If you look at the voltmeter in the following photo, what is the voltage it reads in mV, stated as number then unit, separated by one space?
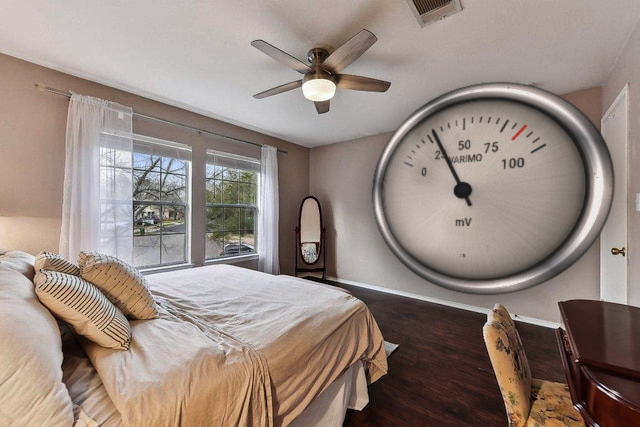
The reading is 30 mV
